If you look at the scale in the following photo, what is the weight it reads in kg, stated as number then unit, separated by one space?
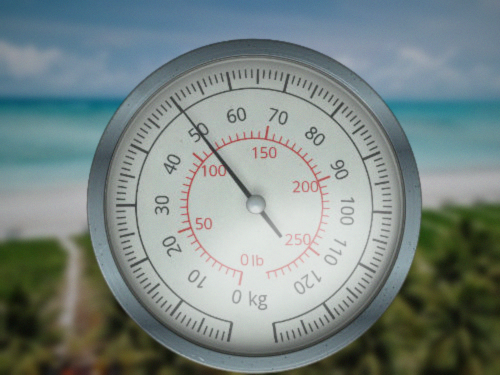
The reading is 50 kg
